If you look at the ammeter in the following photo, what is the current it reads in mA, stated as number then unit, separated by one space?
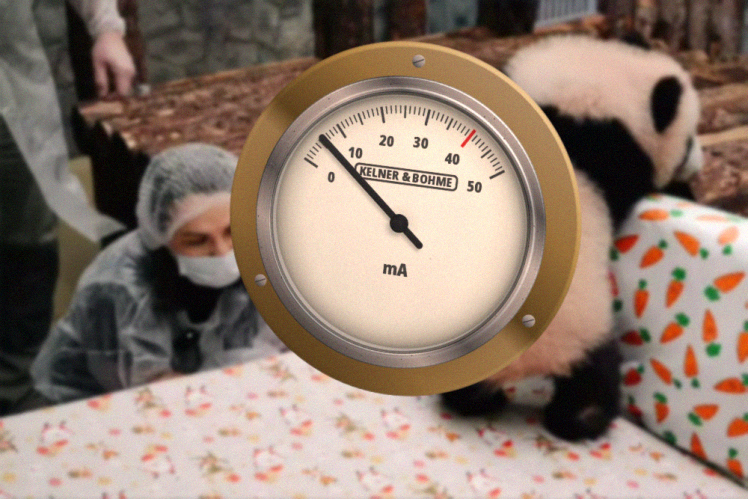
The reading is 6 mA
